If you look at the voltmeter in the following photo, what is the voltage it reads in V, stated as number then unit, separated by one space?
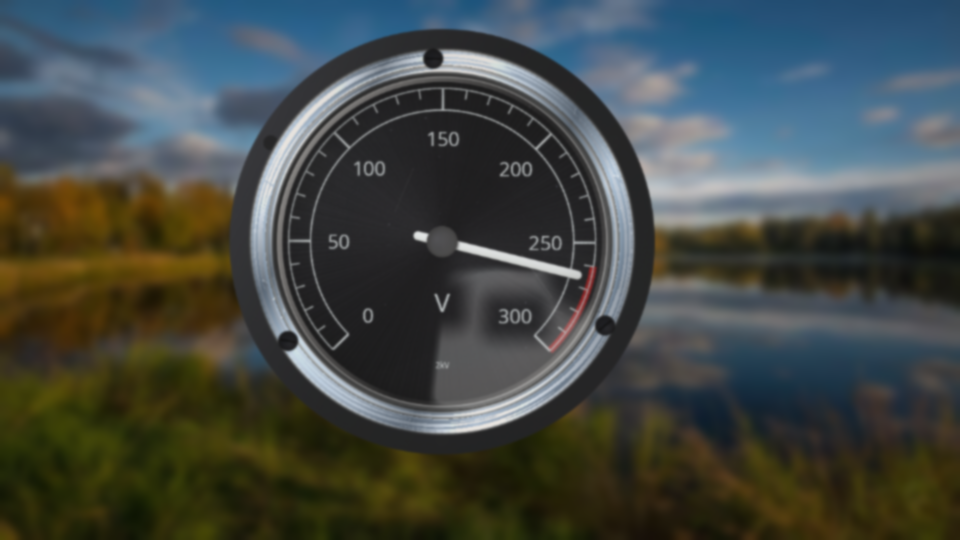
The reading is 265 V
